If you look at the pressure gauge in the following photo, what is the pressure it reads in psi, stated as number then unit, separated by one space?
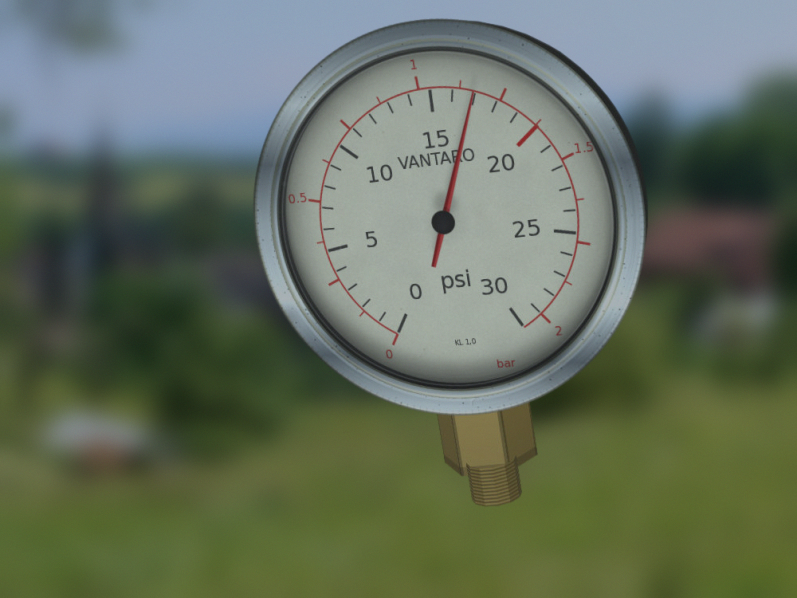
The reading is 17 psi
